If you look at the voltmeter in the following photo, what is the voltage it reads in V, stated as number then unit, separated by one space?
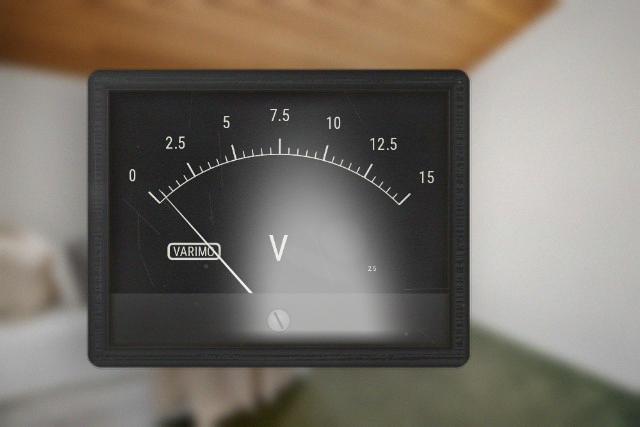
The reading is 0.5 V
